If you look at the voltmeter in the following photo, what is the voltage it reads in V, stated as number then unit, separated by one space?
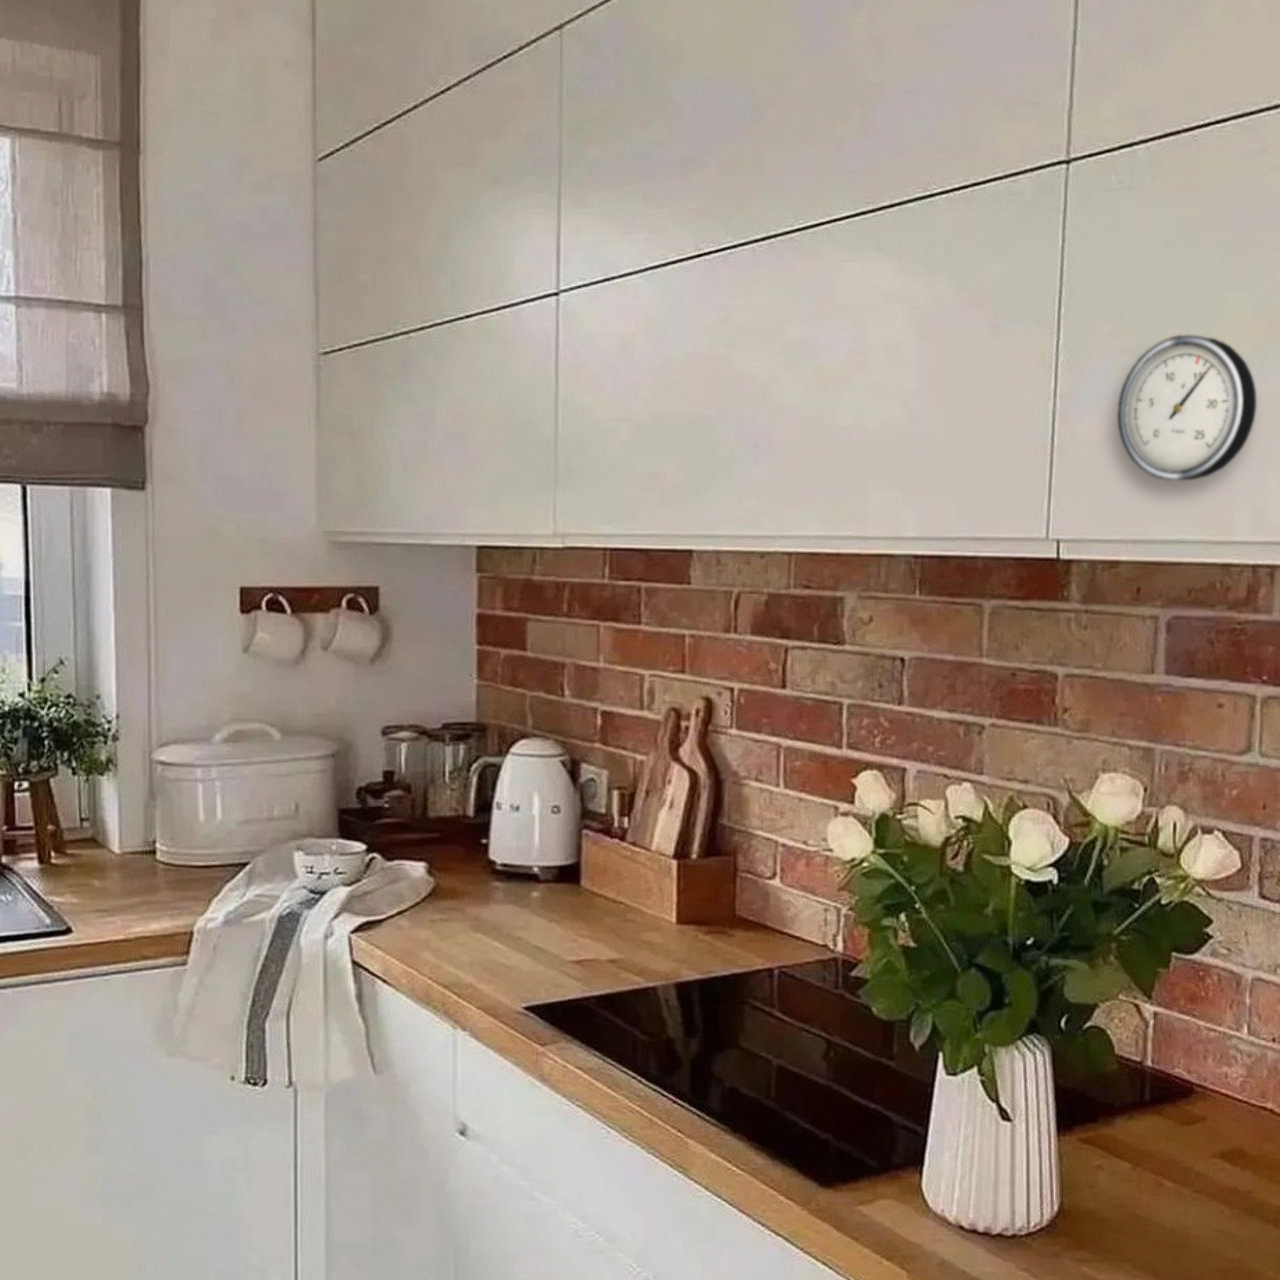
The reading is 16 V
